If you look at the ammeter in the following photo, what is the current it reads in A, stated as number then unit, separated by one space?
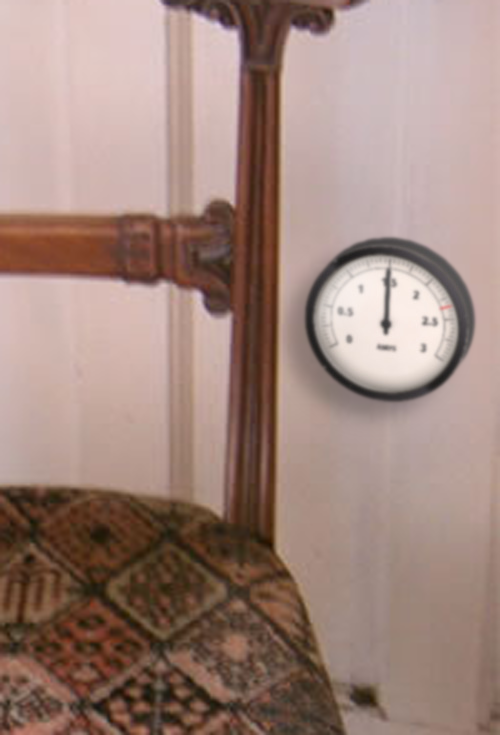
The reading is 1.5 A
